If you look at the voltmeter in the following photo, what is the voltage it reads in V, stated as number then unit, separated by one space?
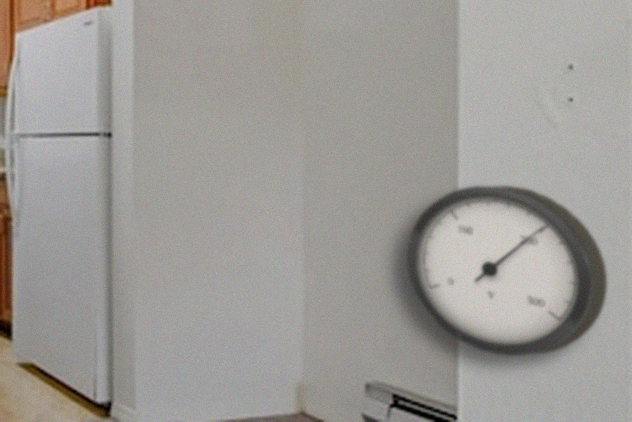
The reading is 200 V
